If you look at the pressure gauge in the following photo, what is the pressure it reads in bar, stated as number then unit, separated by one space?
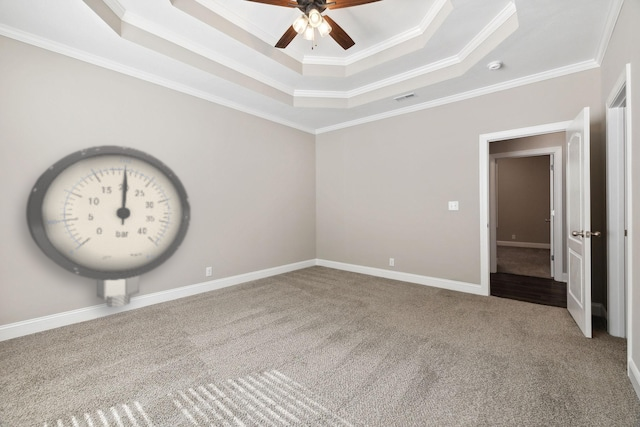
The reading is 20 bar
